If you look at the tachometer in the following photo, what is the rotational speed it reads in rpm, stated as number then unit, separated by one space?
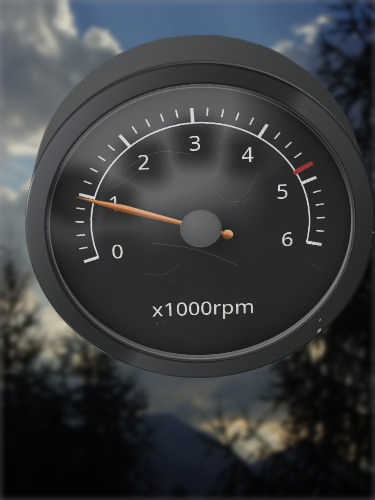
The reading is 1000 rpm
